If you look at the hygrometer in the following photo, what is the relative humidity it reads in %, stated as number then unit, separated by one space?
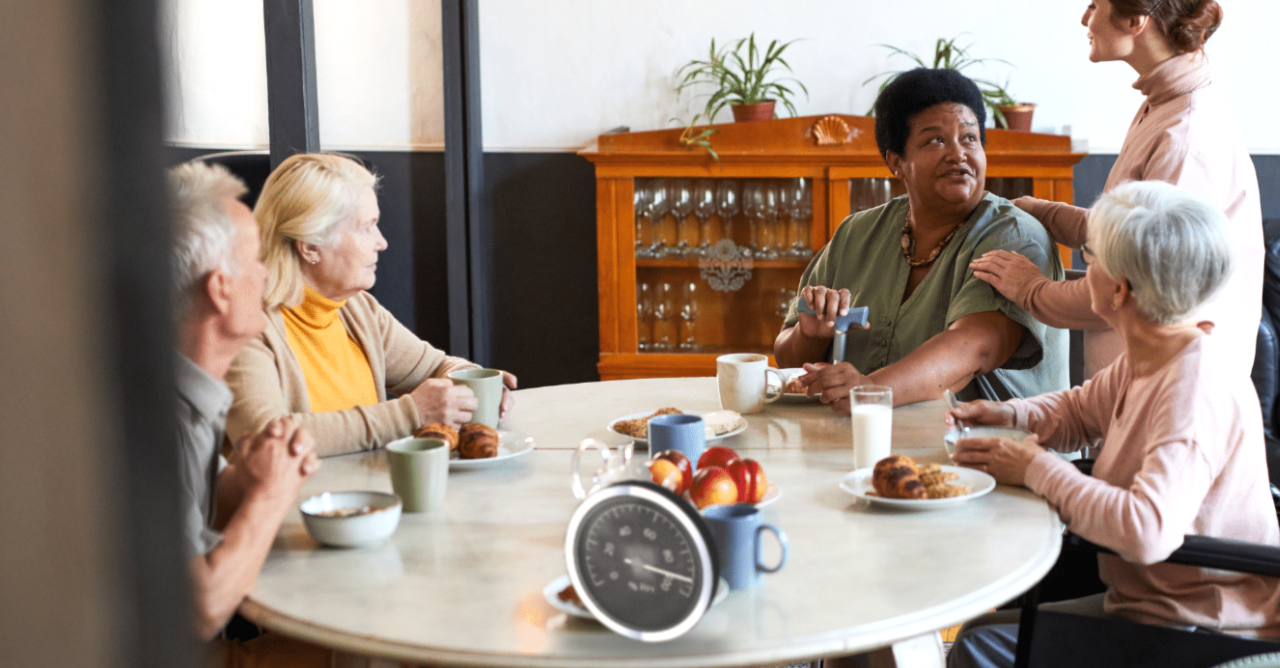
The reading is 92 %
